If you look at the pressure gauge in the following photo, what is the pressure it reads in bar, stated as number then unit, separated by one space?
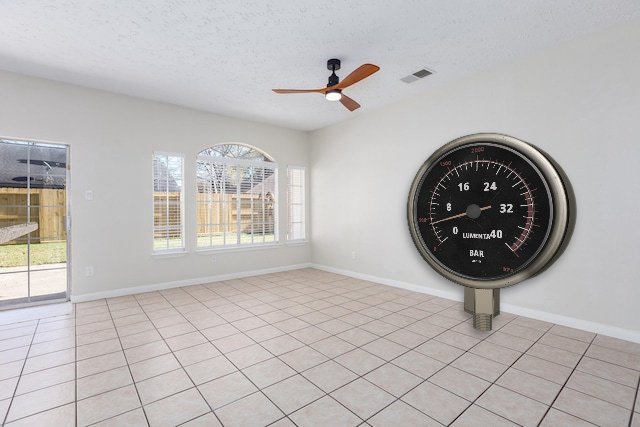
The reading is 4 bar
